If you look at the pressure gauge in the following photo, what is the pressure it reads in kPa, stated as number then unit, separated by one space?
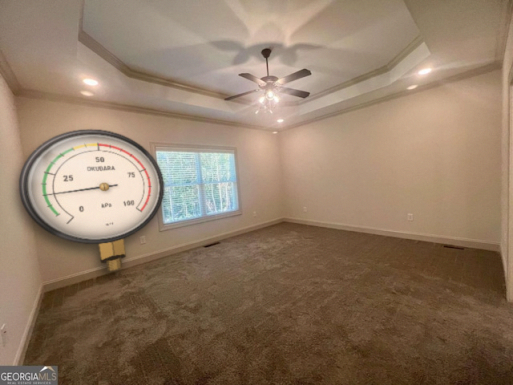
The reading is 15 kPa
